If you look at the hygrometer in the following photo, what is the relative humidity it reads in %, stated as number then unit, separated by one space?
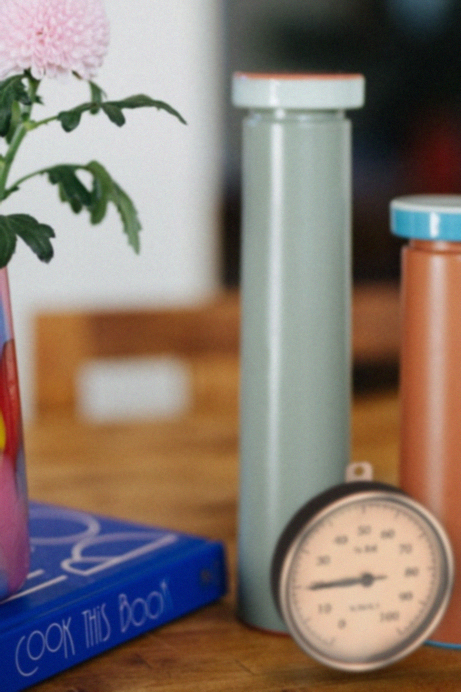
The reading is 20 %
